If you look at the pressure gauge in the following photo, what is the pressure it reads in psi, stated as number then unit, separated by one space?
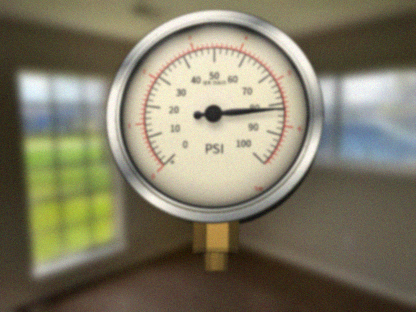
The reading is 82 psi
